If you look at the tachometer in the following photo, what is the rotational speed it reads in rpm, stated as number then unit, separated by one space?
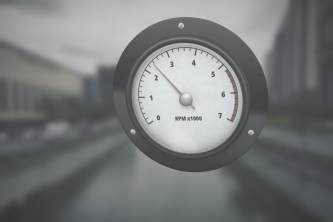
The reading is 2400 rpm
